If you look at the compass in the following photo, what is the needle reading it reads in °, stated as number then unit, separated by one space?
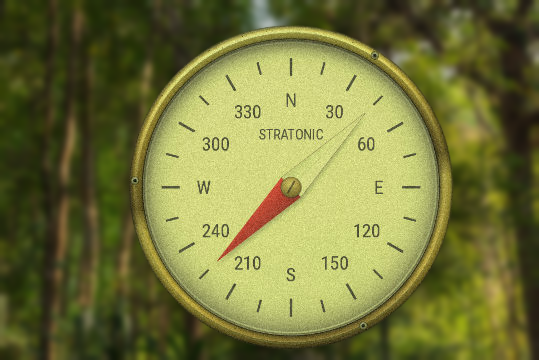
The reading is 225 °
